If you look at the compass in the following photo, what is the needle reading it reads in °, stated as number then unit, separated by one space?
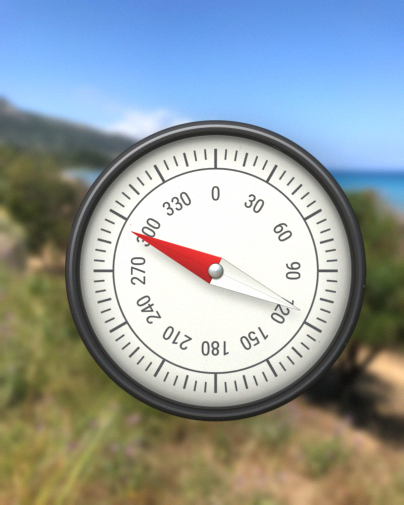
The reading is 295 °
